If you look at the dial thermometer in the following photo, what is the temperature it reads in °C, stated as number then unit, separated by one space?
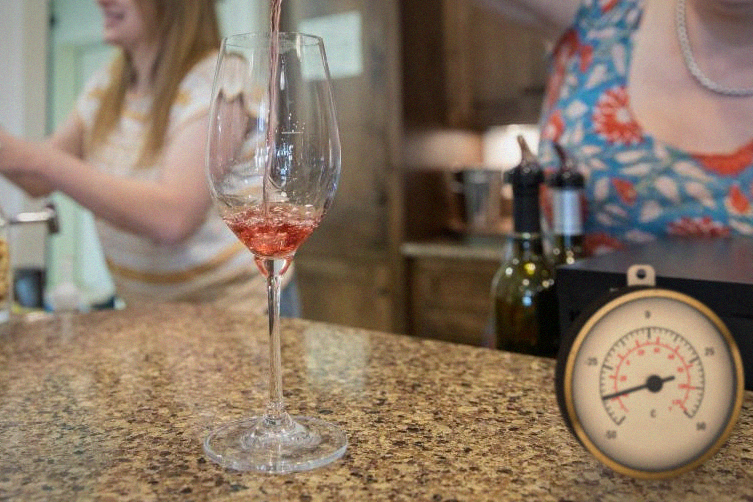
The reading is -37.5 °C
